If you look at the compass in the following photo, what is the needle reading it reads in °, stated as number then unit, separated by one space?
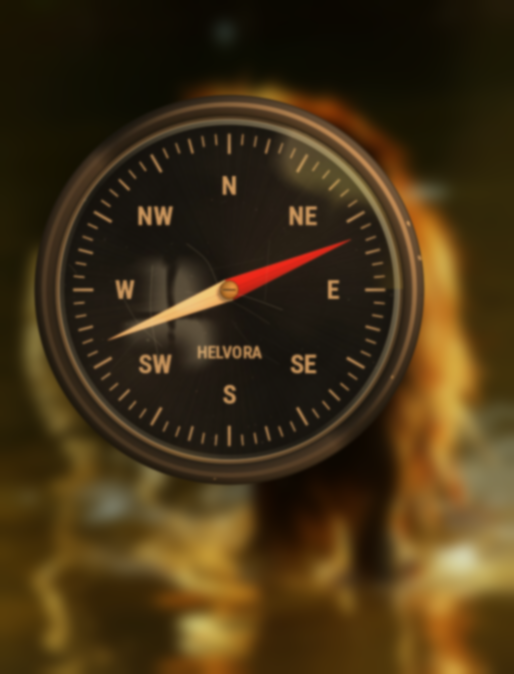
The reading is 67.5 °
